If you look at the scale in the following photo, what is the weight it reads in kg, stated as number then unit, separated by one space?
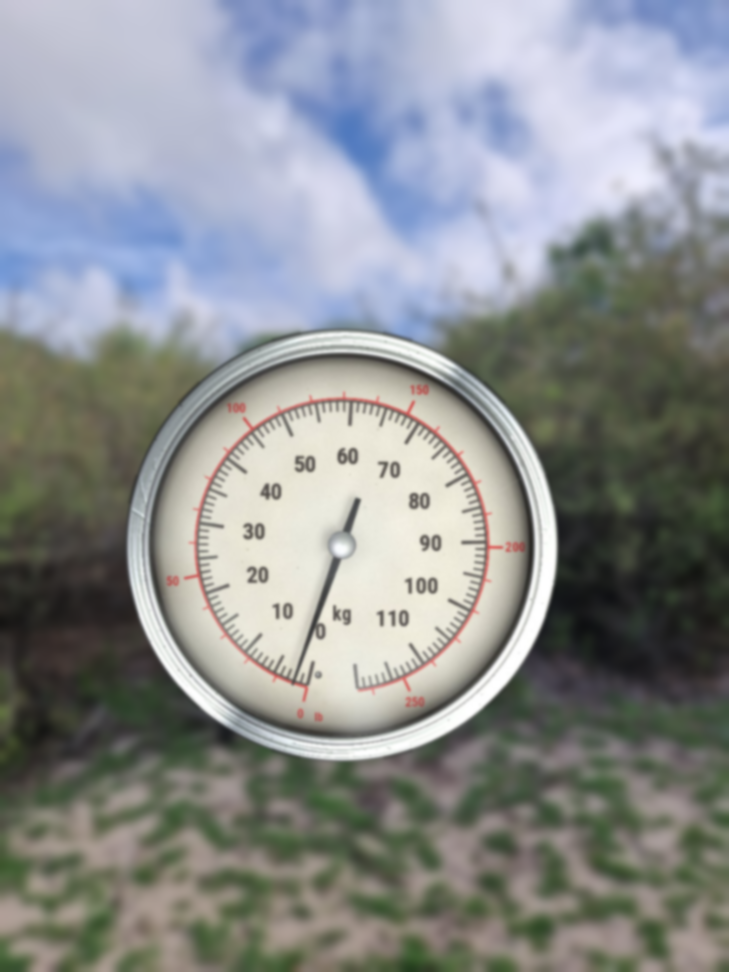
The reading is 2 kg
